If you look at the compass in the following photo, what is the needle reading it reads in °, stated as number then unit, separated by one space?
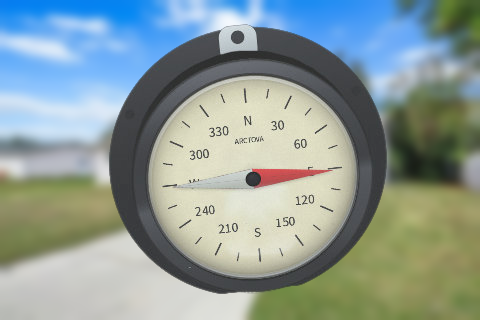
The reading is 90 °
